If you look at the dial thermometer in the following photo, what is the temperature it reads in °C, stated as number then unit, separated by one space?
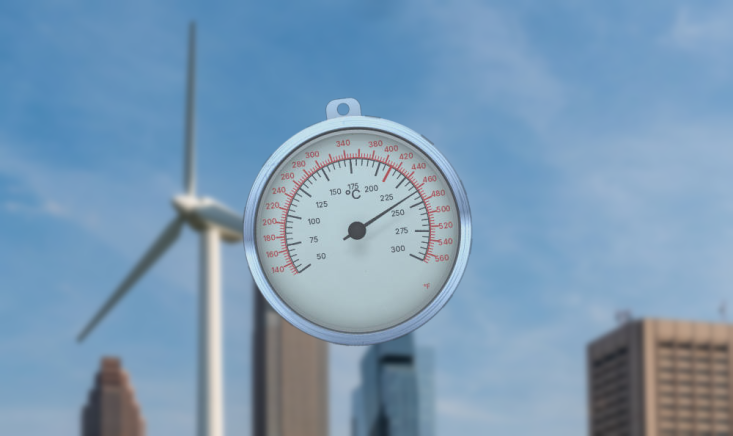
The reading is 240 °C
